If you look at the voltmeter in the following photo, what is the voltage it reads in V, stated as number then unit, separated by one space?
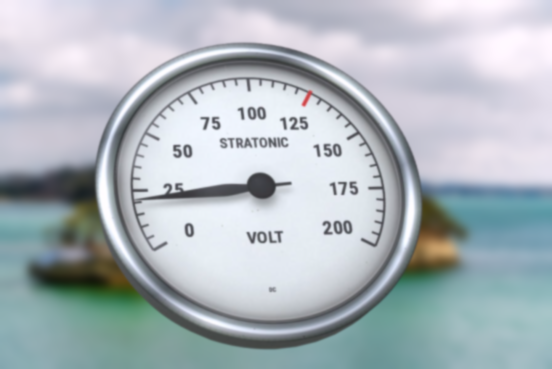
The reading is 20 V
